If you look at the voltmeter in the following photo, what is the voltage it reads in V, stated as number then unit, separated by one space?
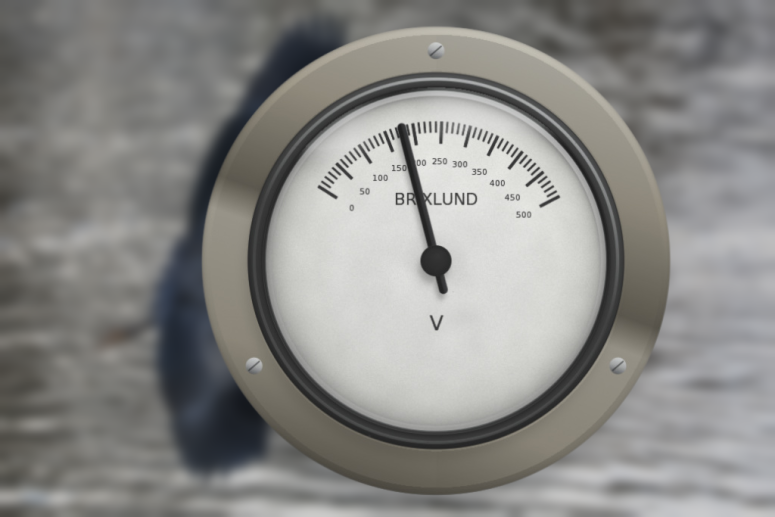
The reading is 180 V
